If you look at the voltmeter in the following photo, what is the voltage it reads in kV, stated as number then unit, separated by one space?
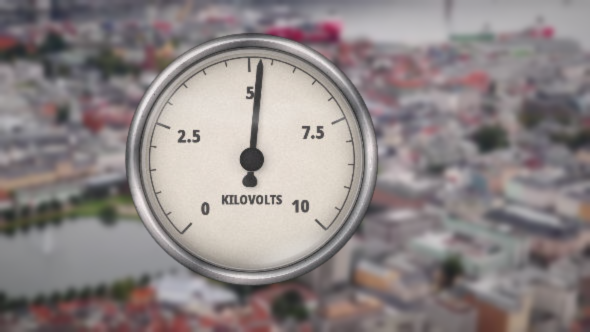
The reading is 5.25 kV
